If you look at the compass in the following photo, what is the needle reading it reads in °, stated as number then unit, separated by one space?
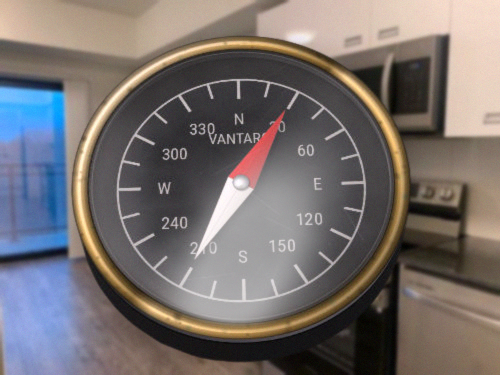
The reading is 30 °
